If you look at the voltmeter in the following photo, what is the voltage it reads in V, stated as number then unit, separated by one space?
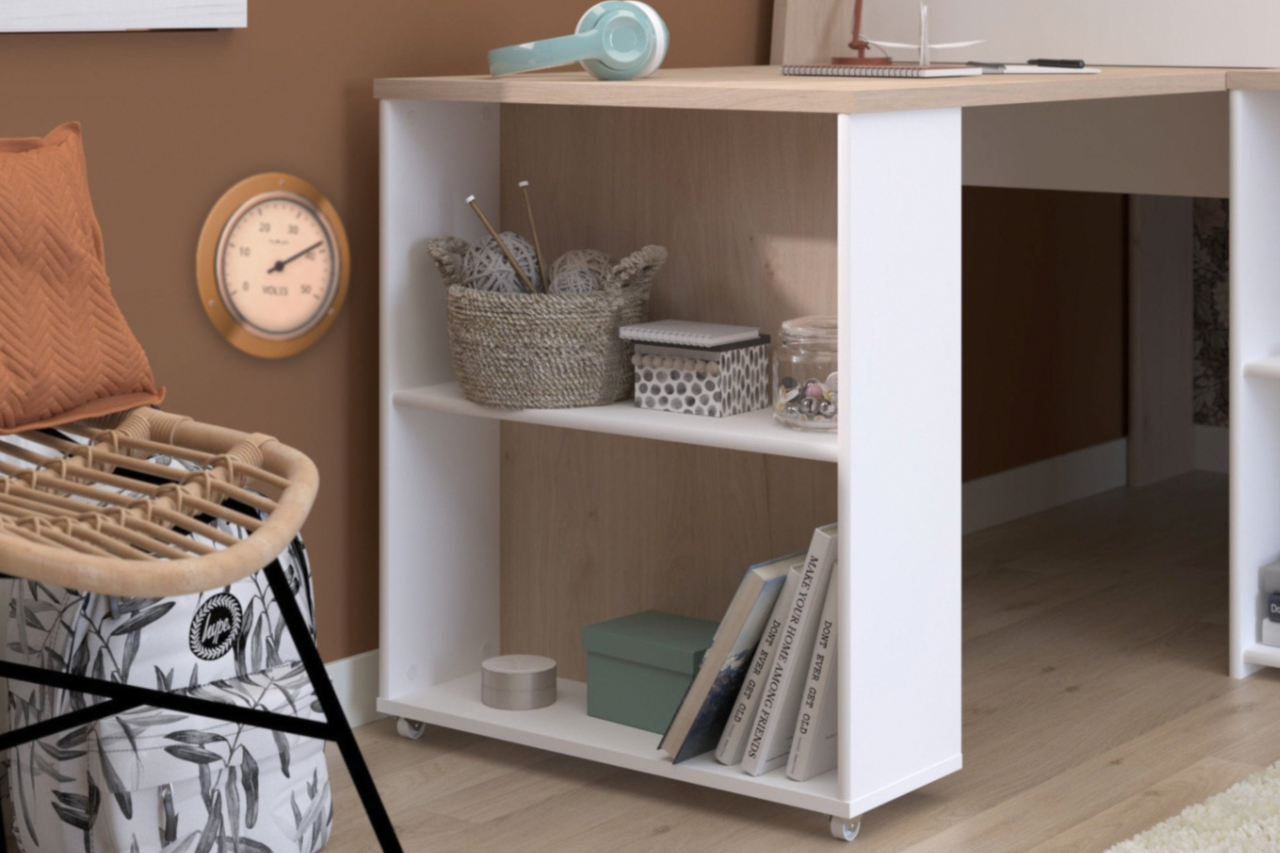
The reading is 38 V
